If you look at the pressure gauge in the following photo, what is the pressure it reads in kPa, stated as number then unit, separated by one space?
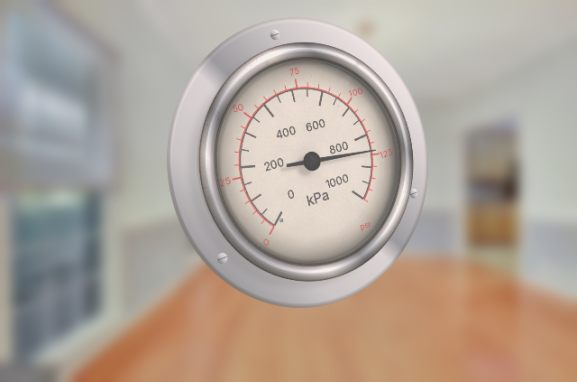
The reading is 850 kPa
